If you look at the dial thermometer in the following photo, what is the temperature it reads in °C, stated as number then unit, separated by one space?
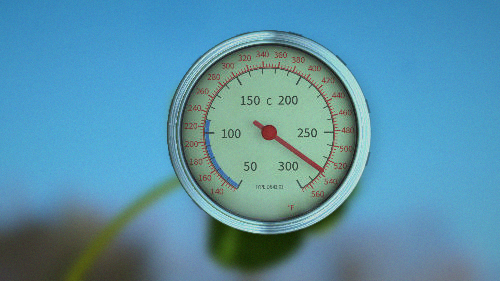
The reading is 280 °C
